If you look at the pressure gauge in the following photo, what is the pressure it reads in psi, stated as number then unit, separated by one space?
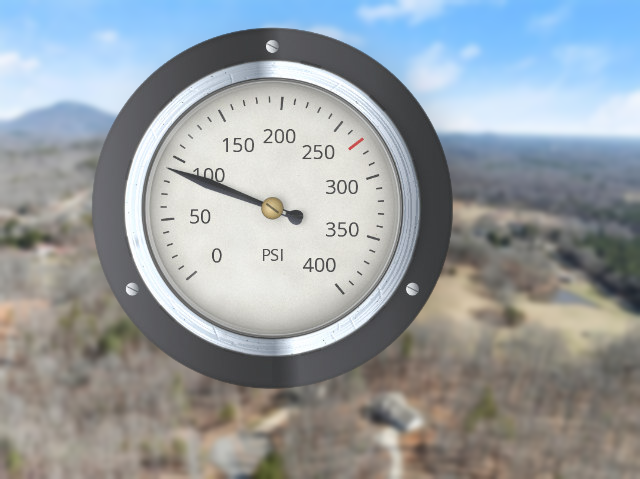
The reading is 90 psi
